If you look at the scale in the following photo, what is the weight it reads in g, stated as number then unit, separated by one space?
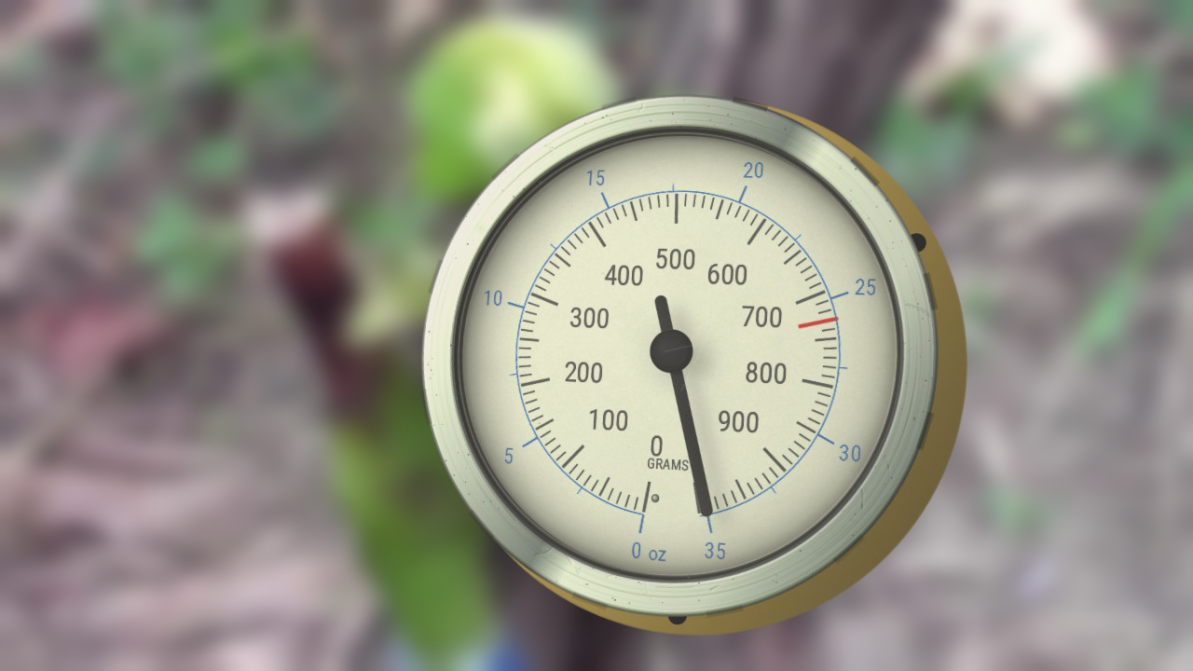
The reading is 990 g
